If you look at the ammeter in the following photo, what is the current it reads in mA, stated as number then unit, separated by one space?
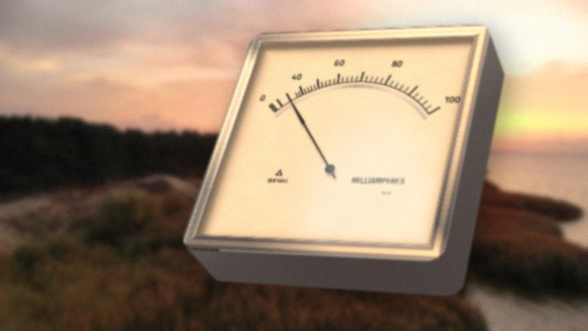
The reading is 30 mA
